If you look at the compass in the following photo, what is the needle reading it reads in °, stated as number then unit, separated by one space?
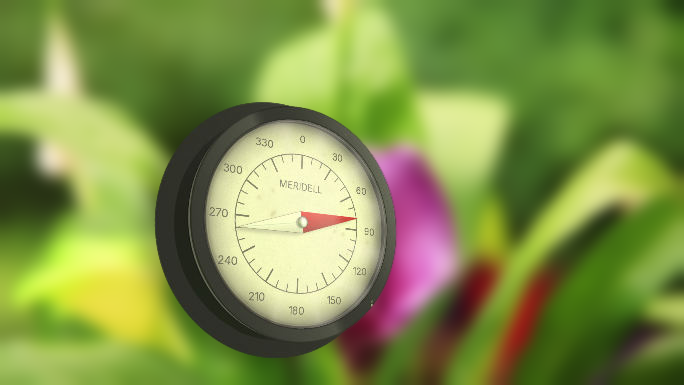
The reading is 80 °
